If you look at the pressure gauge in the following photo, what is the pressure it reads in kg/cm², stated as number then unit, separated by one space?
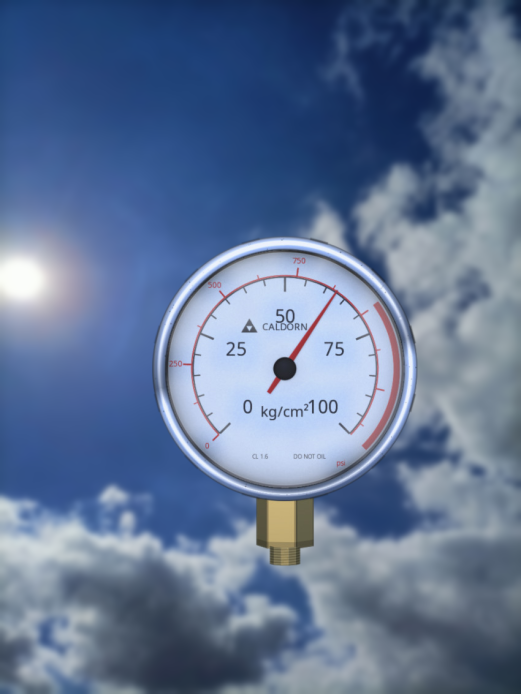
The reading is 62.5 kg/cm²
